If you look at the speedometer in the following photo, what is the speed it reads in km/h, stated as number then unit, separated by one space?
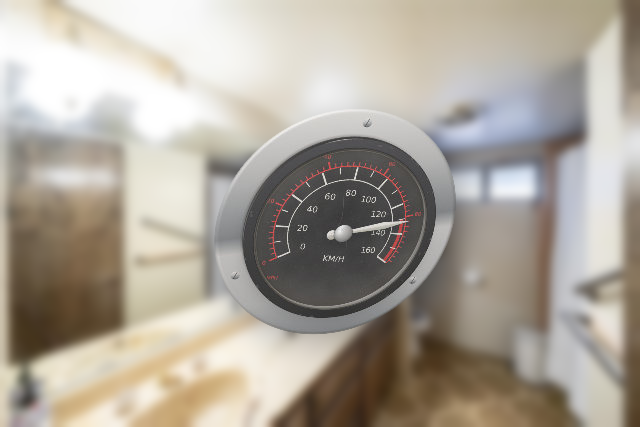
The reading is 130 km/h
